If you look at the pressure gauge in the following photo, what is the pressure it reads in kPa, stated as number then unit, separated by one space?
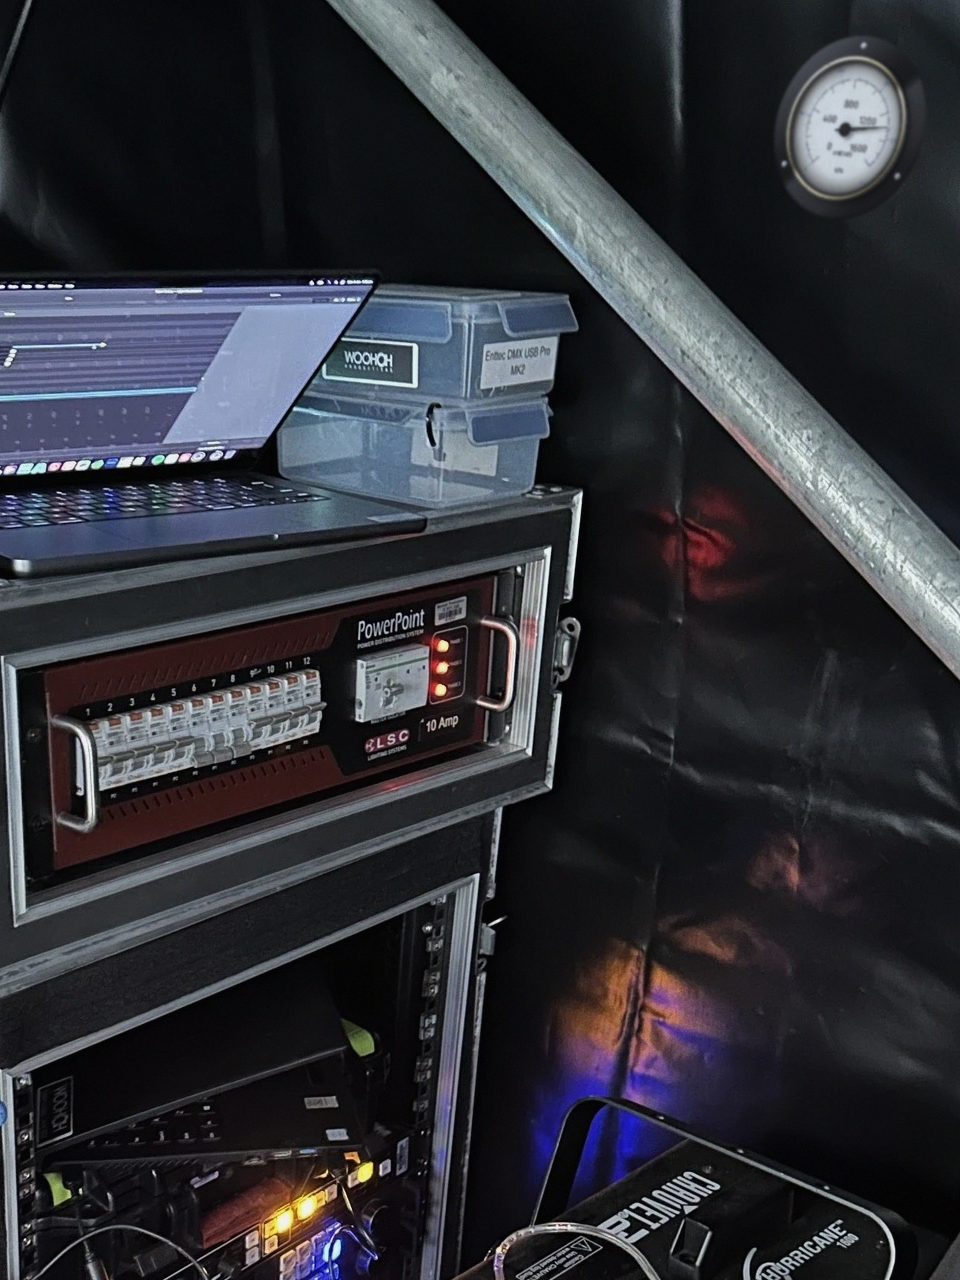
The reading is 1300 kPa
